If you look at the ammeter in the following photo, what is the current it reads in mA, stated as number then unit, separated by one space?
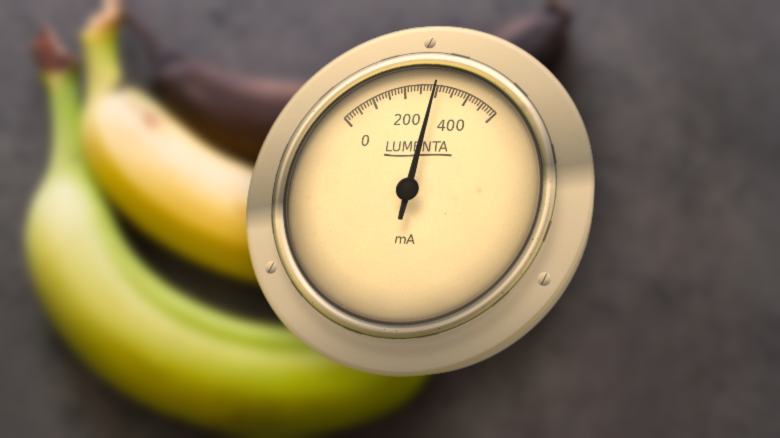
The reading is 300 mA
